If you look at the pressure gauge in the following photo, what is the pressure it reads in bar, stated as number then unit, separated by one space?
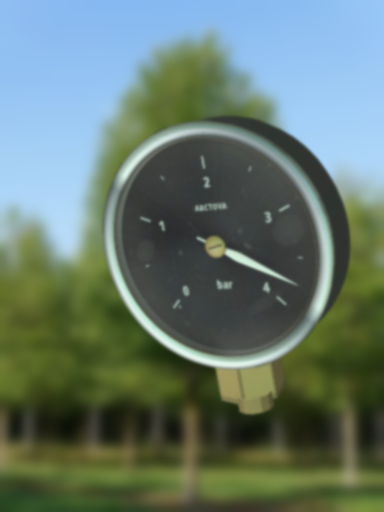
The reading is 3.75 bar
